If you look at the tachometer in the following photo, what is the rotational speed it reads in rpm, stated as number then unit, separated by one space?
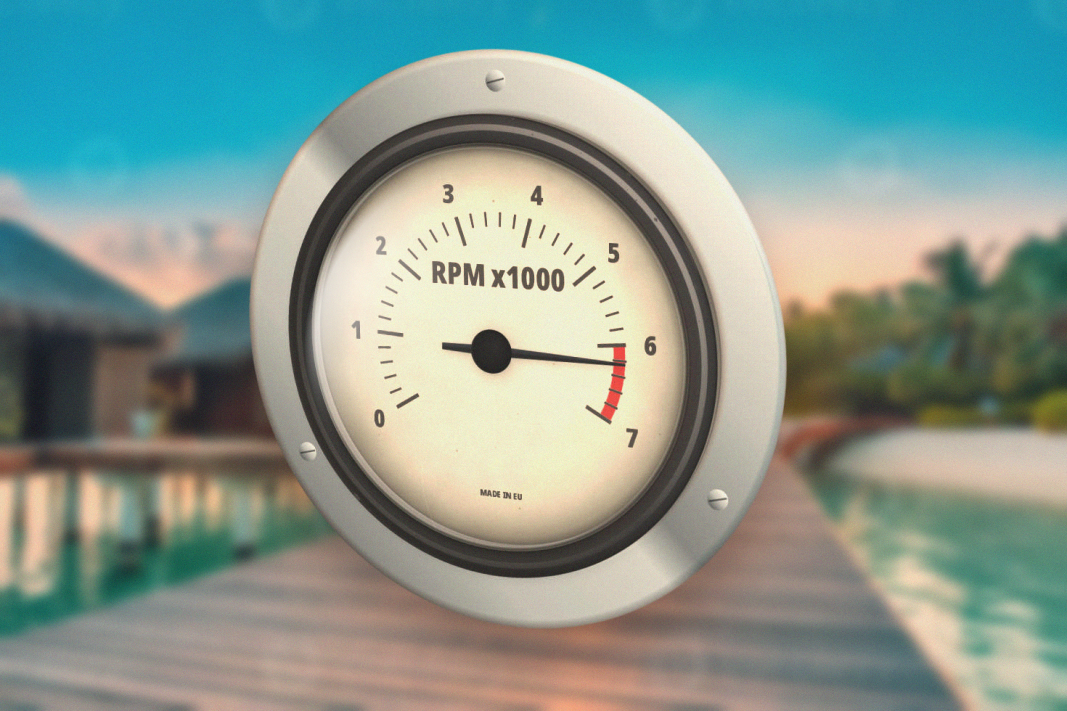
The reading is 6200 rpm
